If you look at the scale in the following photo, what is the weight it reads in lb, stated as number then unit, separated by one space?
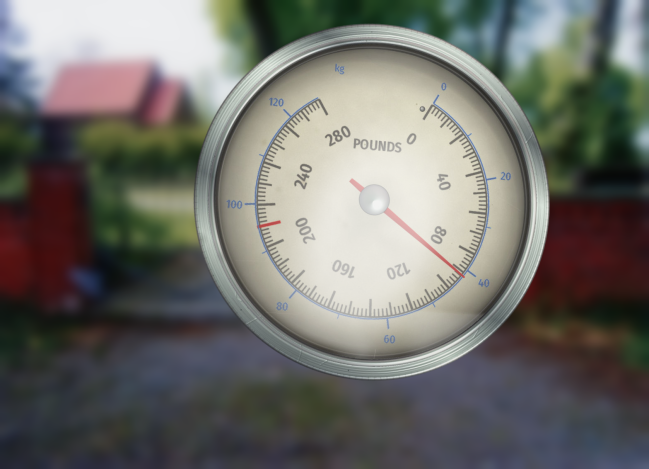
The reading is 92 lb
